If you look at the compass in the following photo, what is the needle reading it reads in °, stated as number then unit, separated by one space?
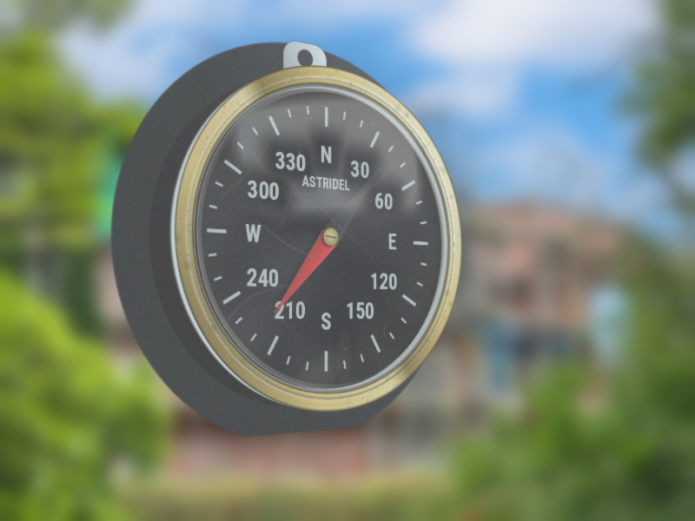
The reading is 220 °
